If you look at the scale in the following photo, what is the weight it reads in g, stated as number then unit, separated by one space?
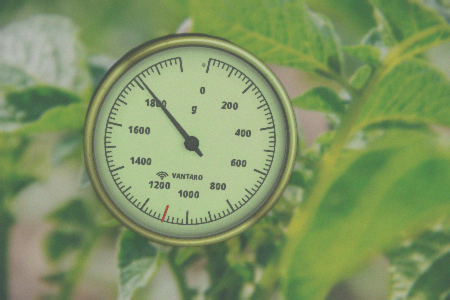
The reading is 1820 g
